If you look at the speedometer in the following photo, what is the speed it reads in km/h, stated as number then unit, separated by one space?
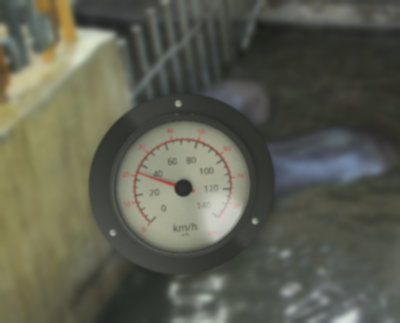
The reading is 35 km/h
